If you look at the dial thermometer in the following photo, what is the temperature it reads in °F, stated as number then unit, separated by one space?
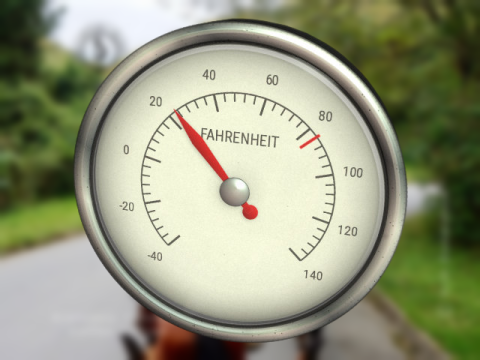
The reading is 24 °F
